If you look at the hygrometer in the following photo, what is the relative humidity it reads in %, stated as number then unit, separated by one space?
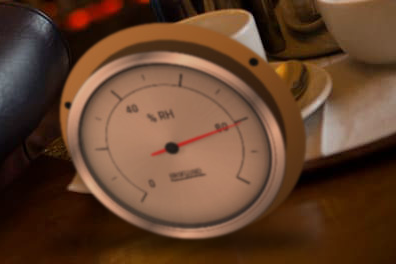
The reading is 80 %
